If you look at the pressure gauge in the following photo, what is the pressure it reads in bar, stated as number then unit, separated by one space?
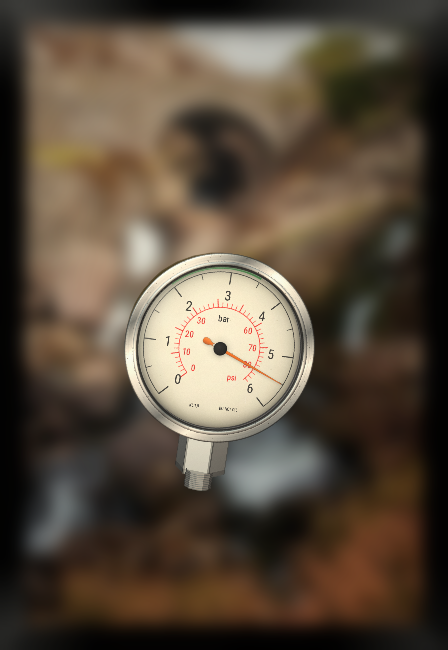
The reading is 5.5 bar
